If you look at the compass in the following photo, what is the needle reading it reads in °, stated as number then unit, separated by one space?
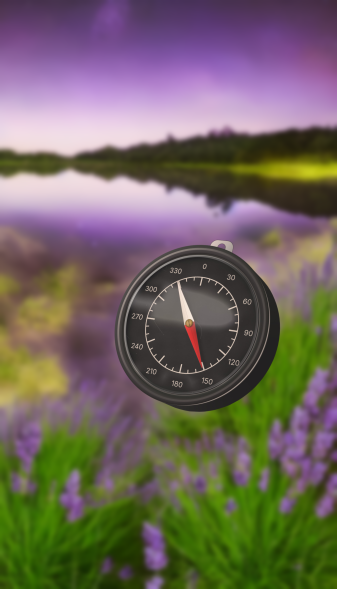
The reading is 150 °
